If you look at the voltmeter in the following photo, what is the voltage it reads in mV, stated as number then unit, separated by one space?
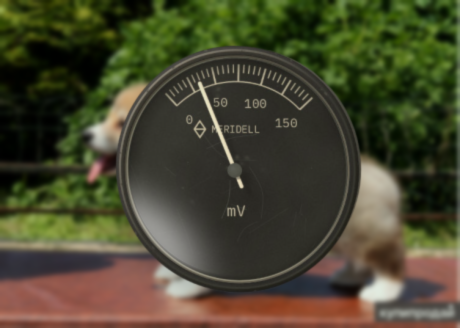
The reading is 35 mV
